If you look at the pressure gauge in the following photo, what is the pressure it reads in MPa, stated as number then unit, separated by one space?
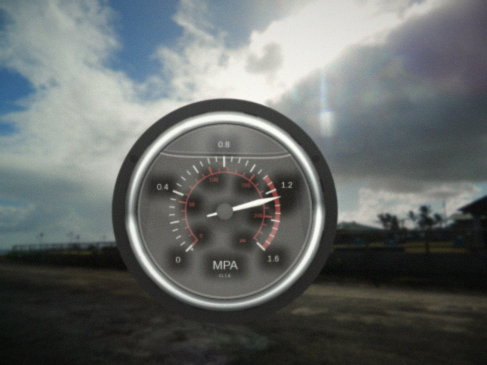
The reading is 1.25 MPa
